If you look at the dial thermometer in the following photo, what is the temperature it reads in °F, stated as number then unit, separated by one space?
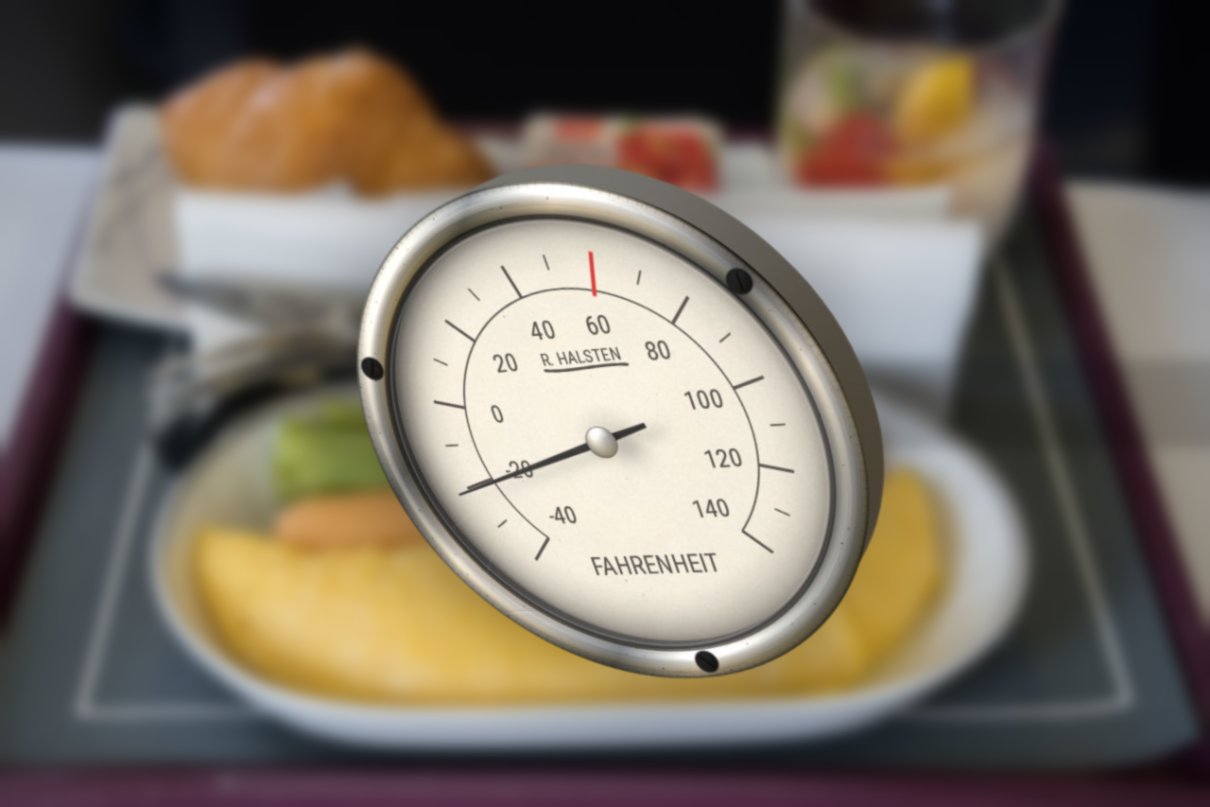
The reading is -20 °F
